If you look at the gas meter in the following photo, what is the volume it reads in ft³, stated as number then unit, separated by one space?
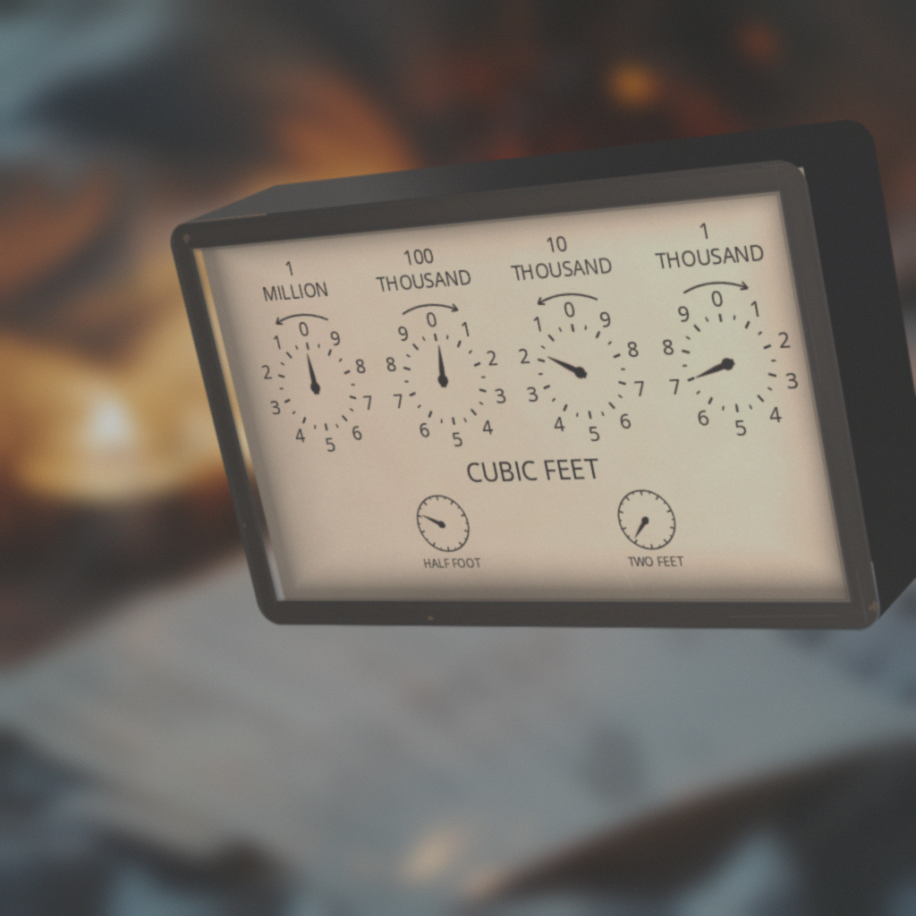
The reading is 1700 ft³
